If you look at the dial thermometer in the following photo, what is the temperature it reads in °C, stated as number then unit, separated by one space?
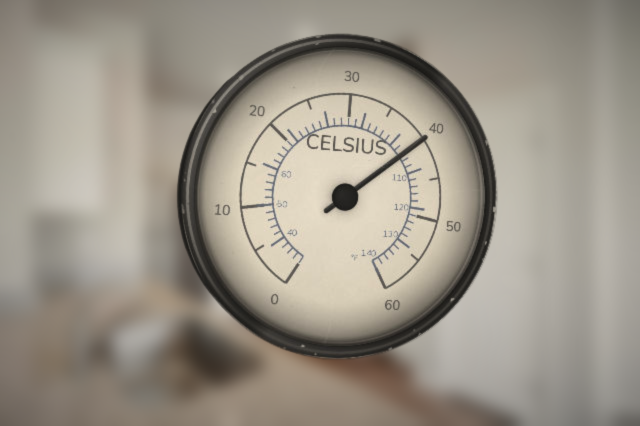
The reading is 40 °C
